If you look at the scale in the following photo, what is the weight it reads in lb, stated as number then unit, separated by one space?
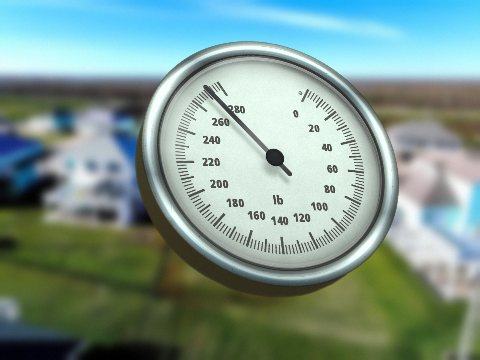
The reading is 270 lb
